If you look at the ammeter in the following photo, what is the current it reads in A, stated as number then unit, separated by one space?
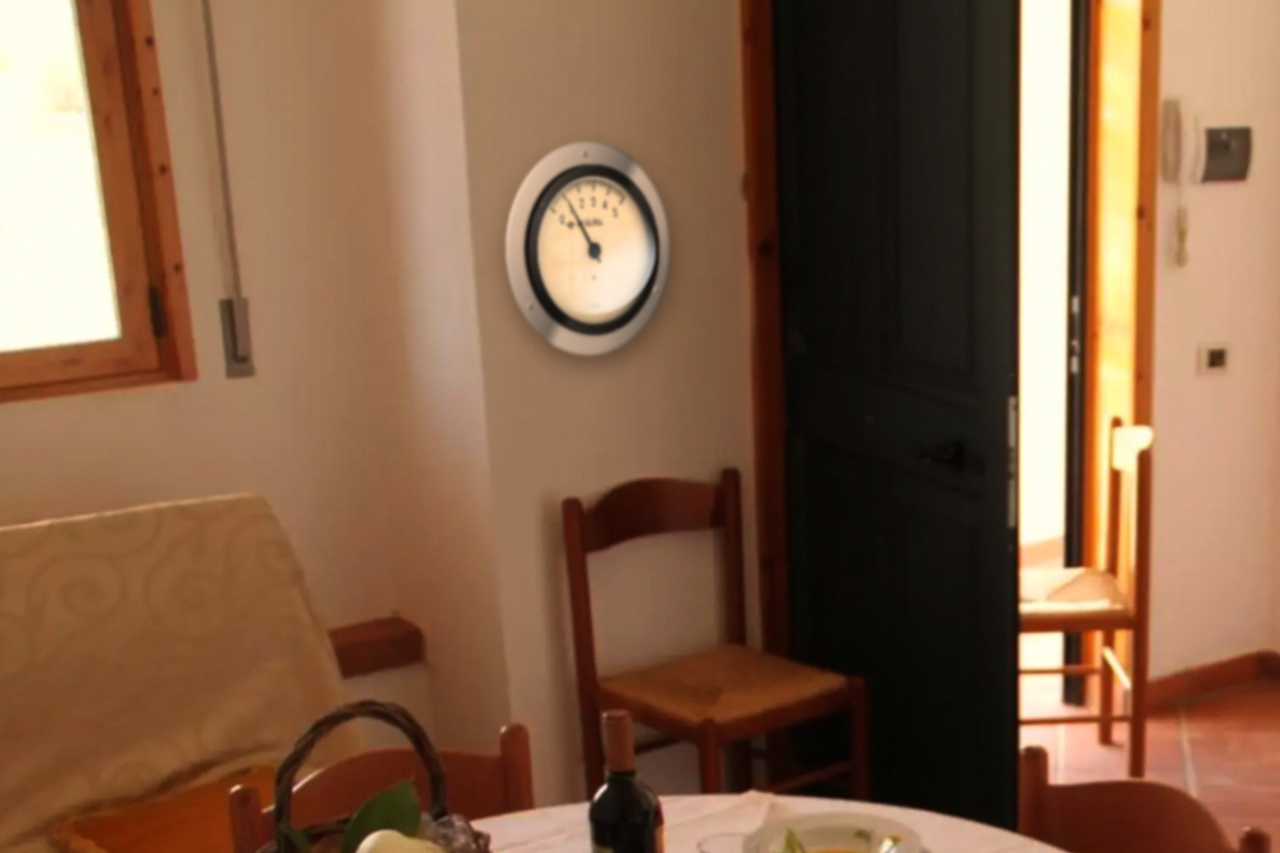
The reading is 1 A
